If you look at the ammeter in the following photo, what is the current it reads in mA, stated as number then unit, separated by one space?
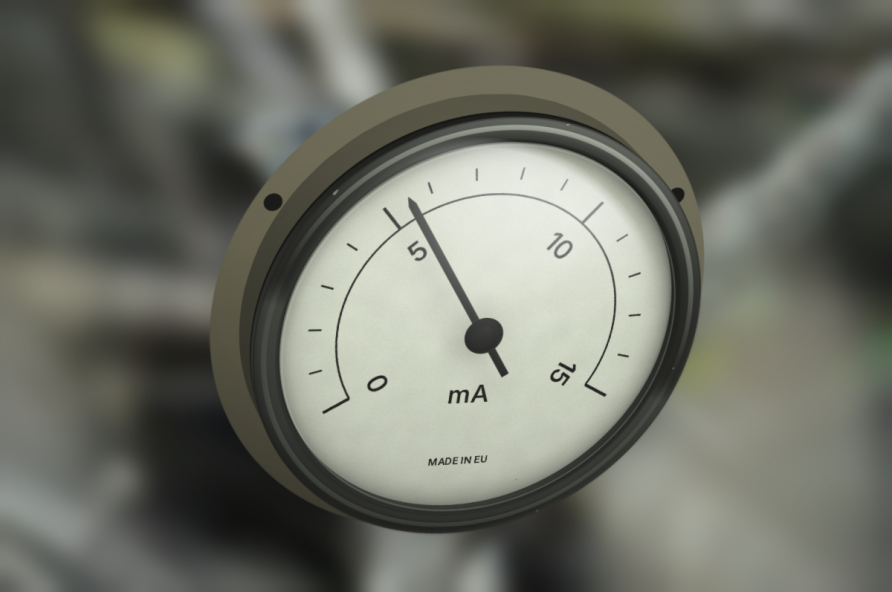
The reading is 5.5 mA
